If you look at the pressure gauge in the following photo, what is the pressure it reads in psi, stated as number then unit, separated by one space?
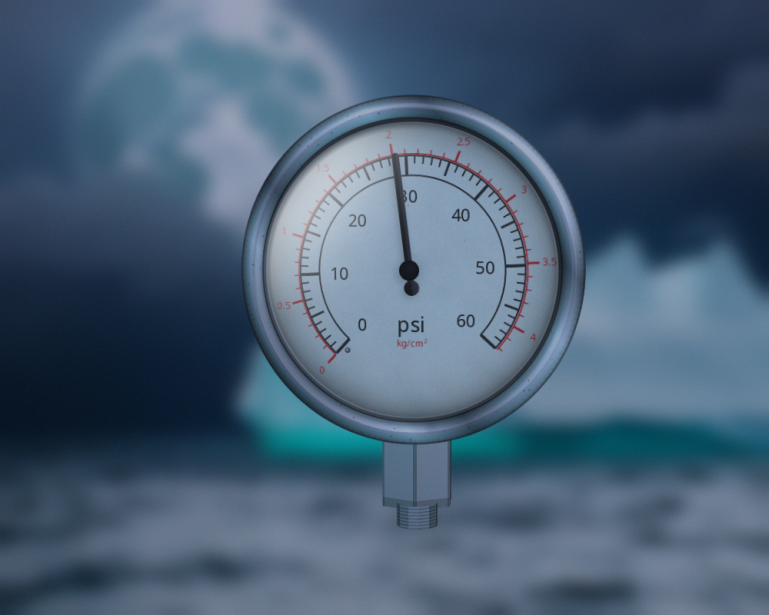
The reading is 29 psi
